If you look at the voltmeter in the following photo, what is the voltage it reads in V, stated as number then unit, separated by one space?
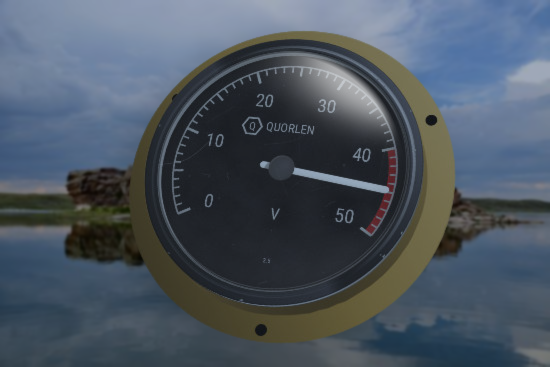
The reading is 45 V
